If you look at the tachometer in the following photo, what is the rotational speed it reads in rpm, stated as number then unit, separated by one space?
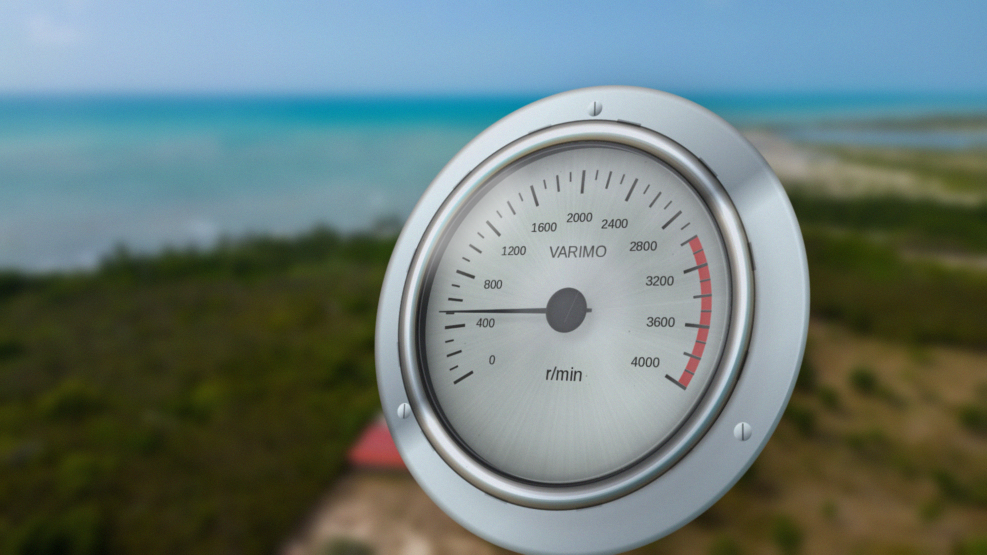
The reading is 500 rpm
